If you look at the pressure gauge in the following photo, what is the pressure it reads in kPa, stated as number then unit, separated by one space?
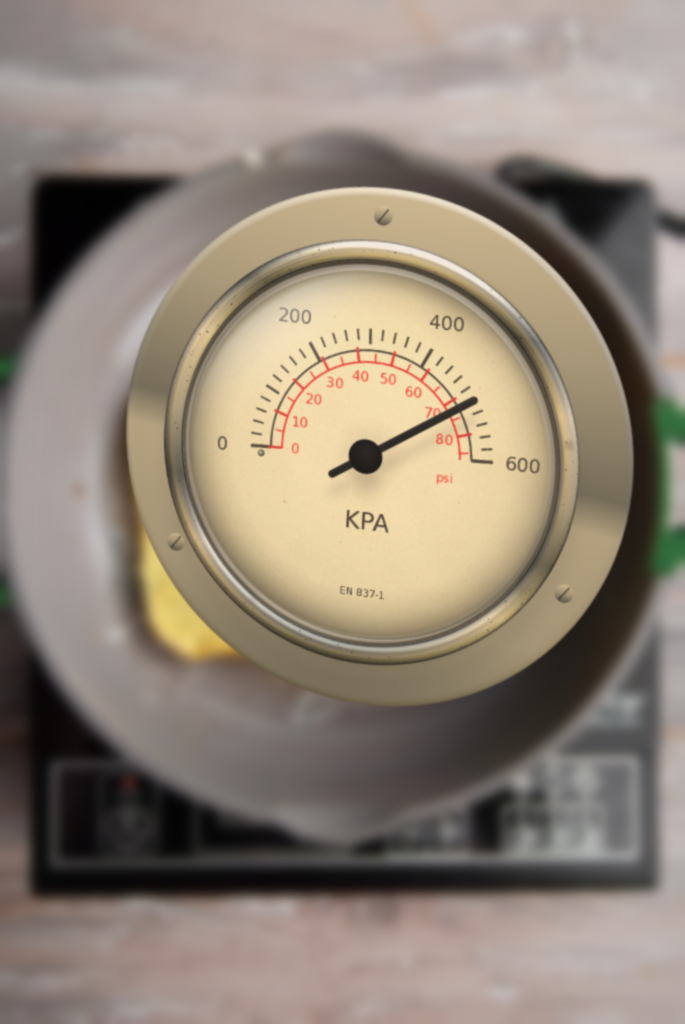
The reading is 500 kPa
